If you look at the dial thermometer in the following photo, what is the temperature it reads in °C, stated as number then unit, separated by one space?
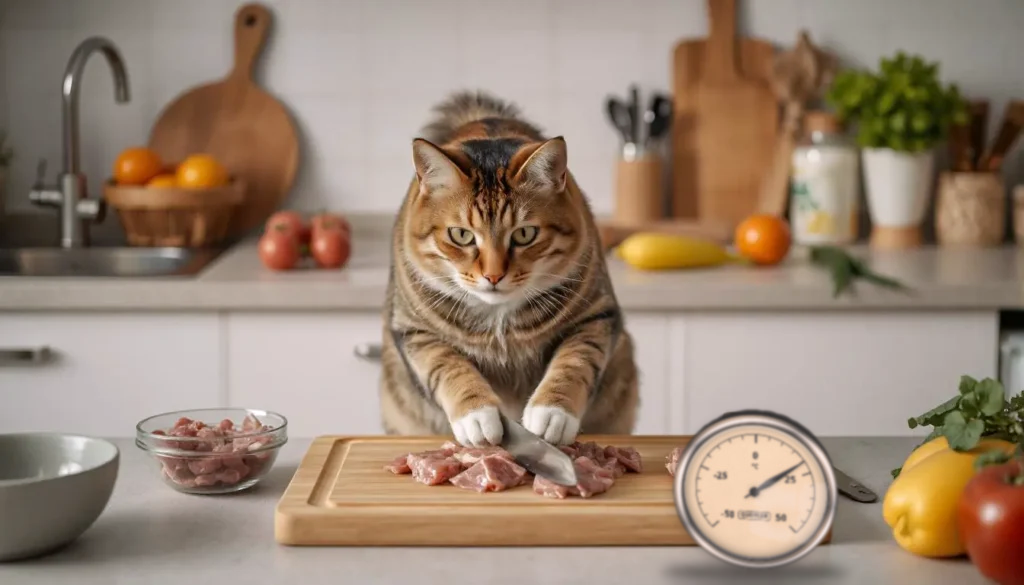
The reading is 20 °C
